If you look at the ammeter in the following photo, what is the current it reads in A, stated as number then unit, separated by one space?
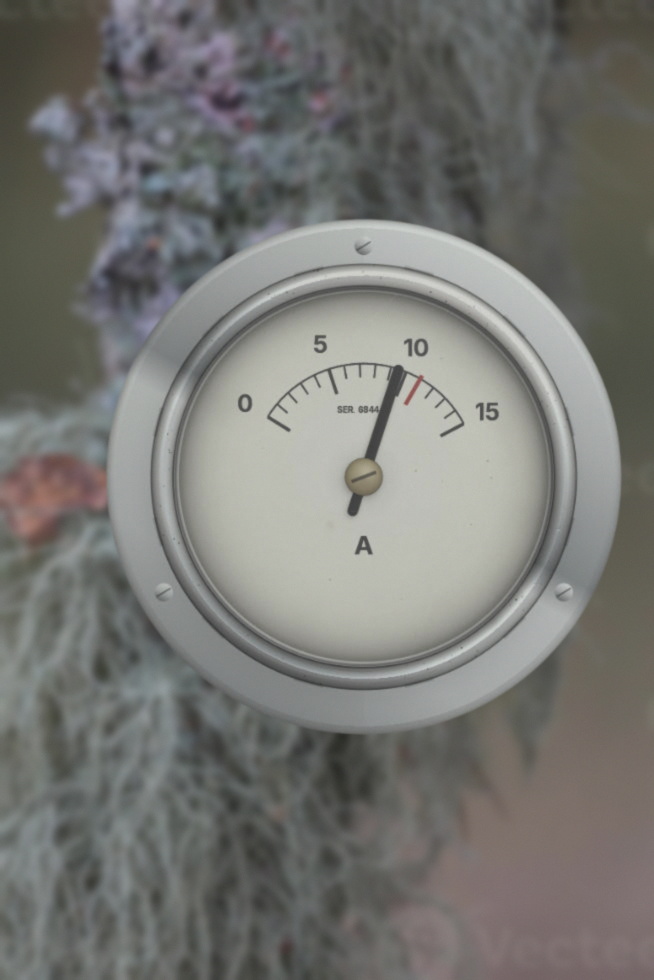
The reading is 9.5 A
